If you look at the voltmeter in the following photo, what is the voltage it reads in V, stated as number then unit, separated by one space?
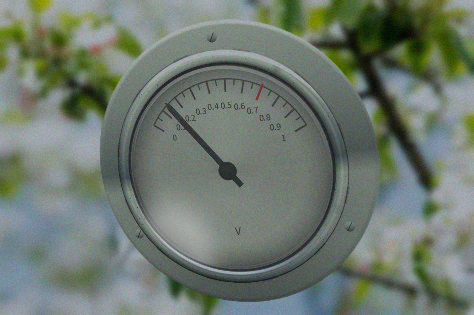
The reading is 0.15 V
